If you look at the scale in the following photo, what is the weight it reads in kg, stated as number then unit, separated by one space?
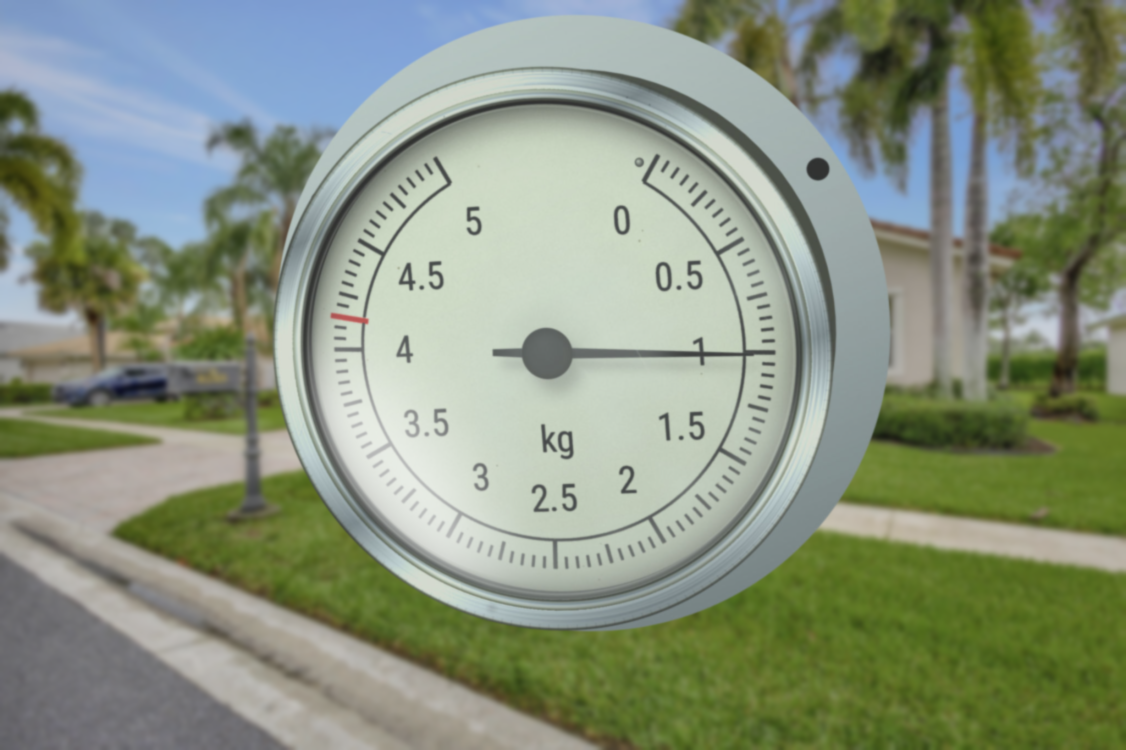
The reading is 1 kg
